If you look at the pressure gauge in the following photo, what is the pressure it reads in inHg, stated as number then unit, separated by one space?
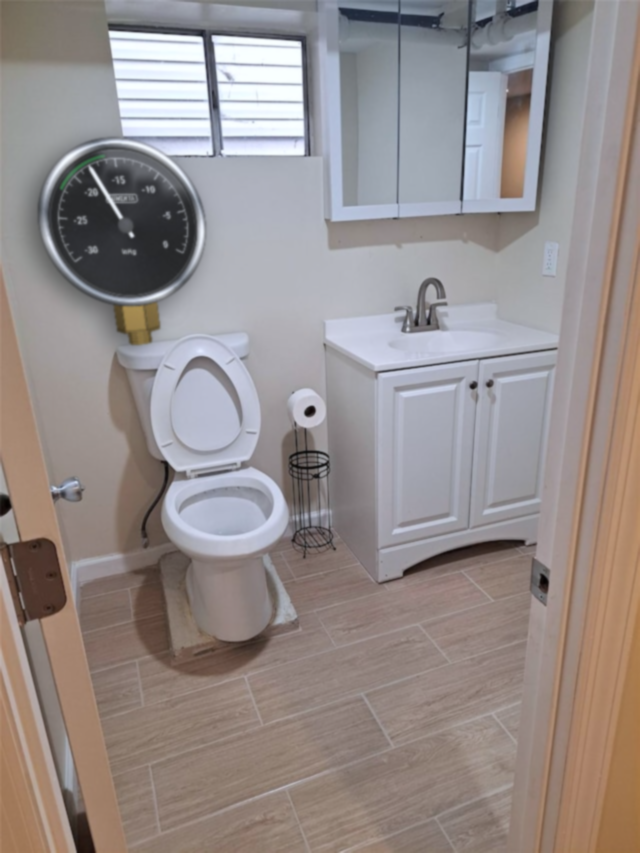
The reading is -18 inHg
